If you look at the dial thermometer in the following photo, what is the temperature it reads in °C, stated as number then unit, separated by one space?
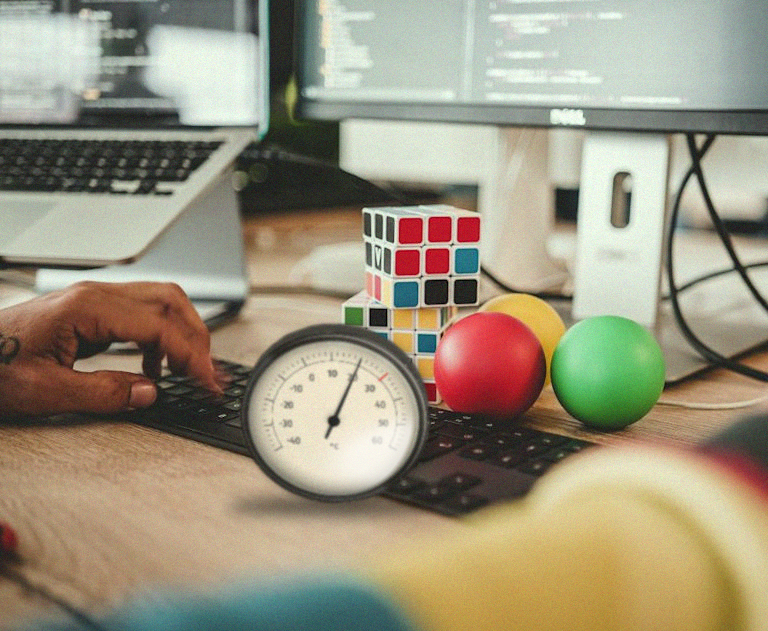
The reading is 20 °C
